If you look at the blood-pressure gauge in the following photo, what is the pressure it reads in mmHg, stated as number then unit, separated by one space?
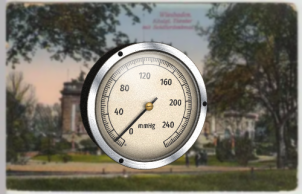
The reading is 10 mmHg
